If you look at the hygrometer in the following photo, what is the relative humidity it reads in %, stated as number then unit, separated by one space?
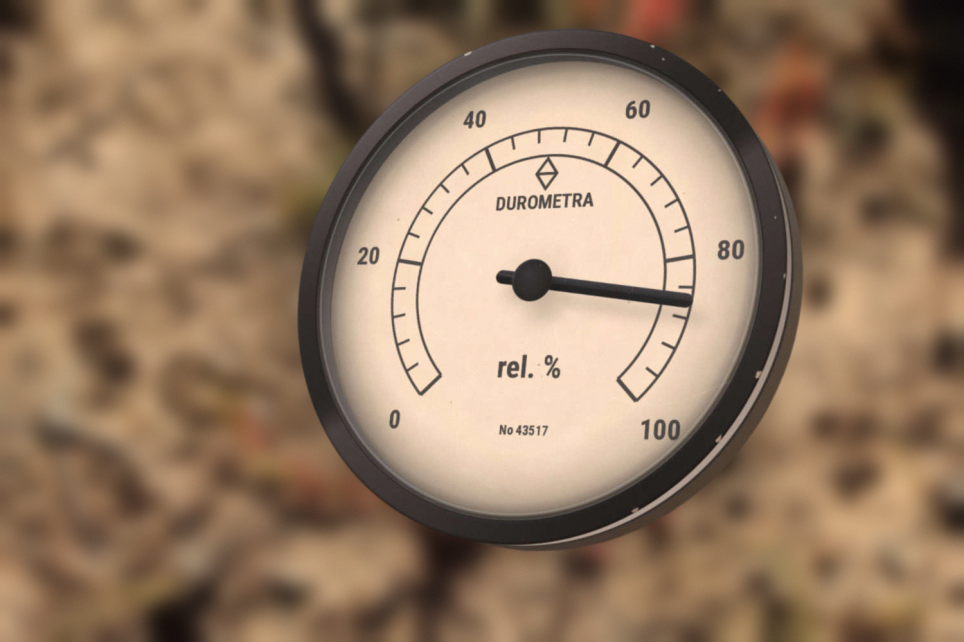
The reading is 86 %
